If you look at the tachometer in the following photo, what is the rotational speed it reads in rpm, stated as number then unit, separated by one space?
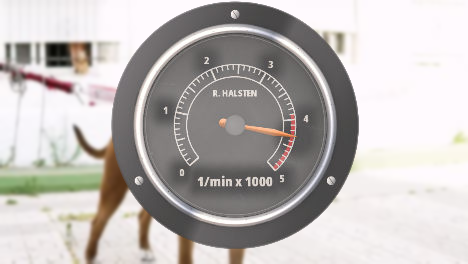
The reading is 4300 rpm
